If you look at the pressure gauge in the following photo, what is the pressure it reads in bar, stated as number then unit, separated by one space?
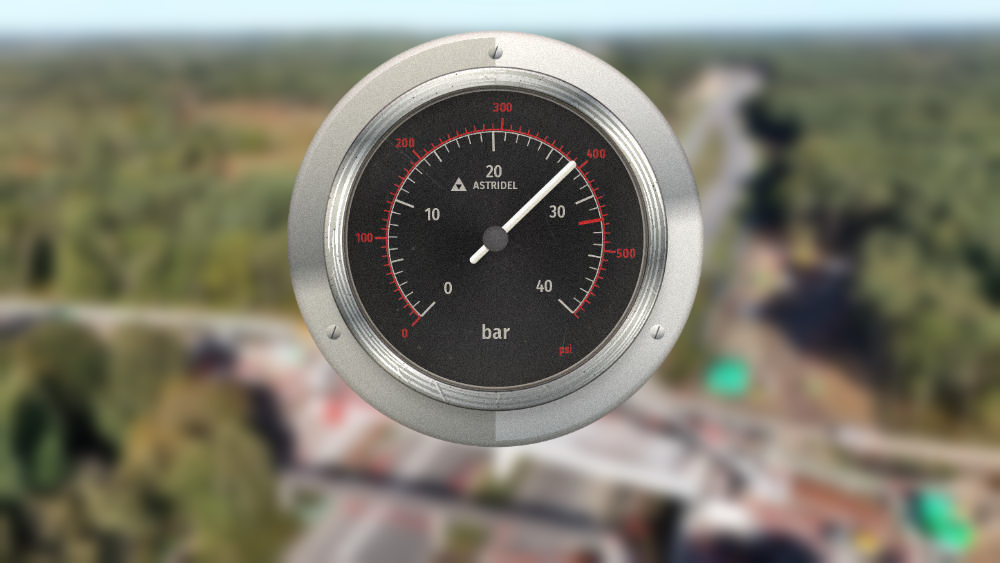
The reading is 27 bar
